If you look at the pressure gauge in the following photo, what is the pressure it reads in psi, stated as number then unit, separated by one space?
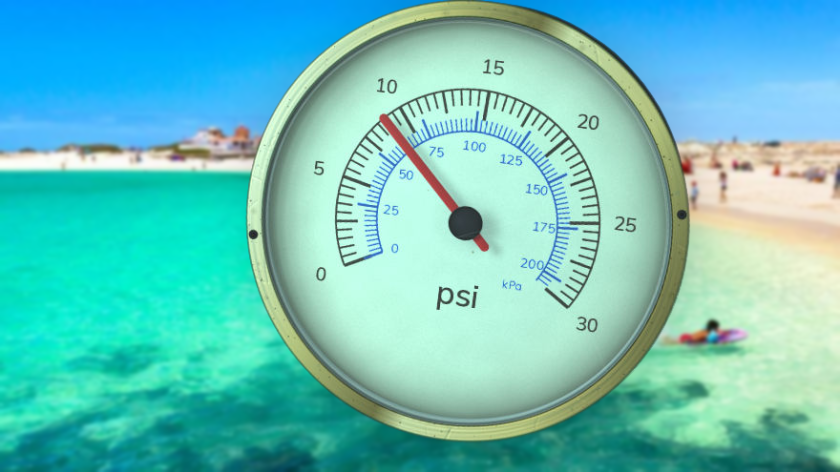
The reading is 9 psi
